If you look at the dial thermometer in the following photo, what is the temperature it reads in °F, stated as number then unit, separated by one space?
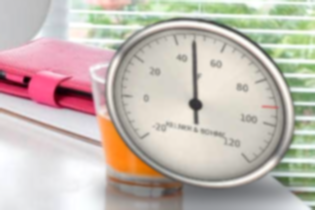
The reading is 48 °F
